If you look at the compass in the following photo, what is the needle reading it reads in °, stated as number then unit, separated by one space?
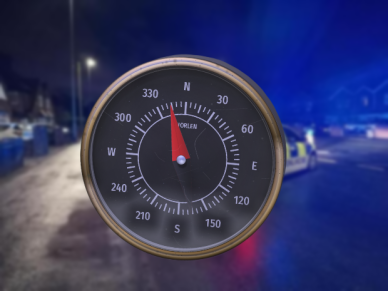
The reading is 345 °
